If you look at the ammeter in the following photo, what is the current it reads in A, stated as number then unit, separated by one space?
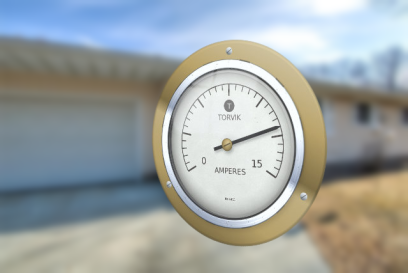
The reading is 12 A
